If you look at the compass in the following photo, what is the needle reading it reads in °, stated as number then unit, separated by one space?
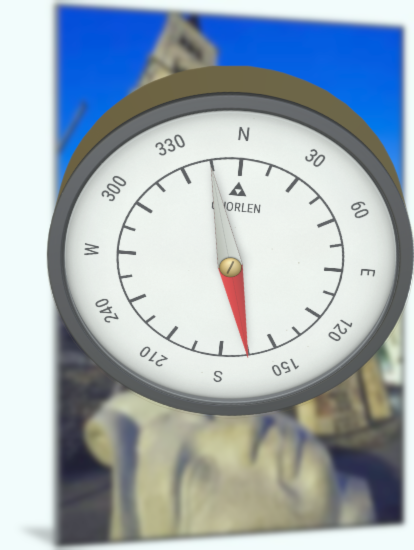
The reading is 165 °
